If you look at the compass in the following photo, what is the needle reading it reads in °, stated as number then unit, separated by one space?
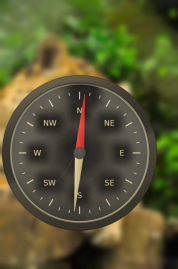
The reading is 5 °
